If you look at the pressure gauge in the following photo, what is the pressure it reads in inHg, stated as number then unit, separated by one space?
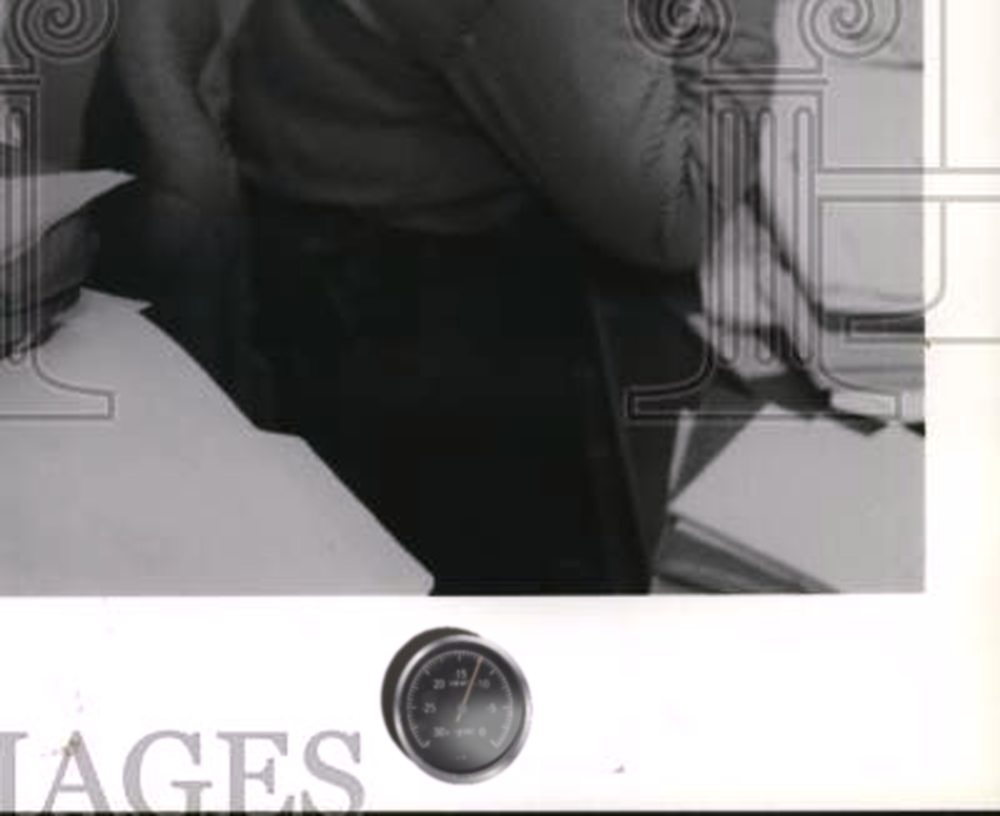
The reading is -12.5 inHg
